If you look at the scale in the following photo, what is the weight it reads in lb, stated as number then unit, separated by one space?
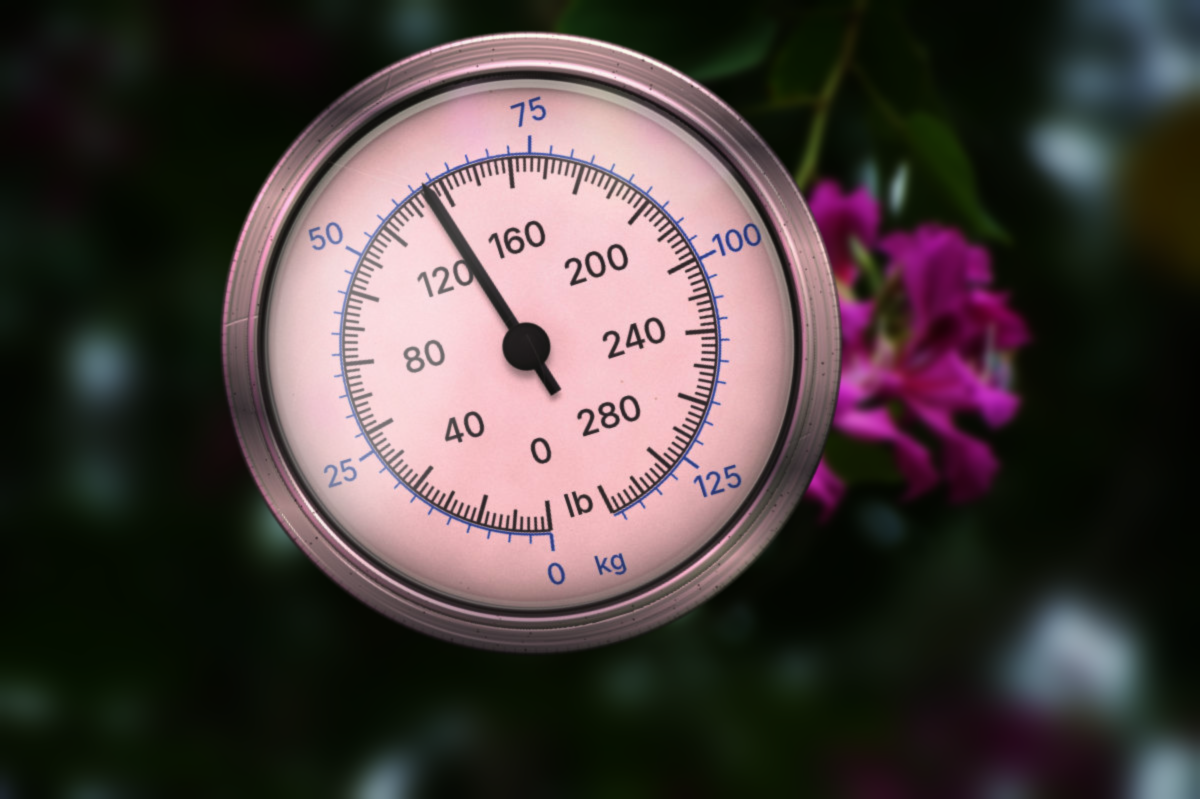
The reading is 136 lb
